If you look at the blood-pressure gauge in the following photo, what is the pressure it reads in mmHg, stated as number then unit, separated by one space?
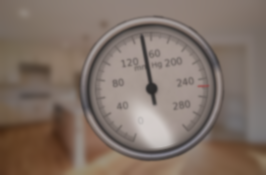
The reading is 150 mmHg
